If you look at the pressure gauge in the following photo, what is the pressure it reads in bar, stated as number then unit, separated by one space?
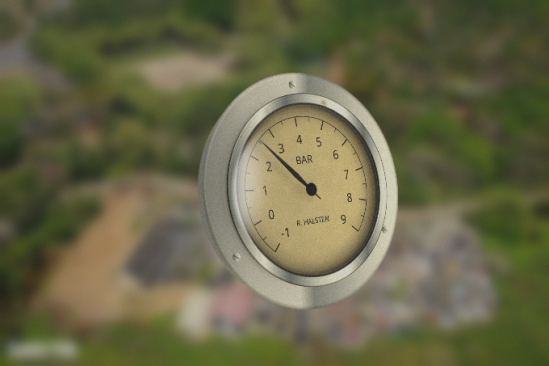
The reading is 2.5 bar
